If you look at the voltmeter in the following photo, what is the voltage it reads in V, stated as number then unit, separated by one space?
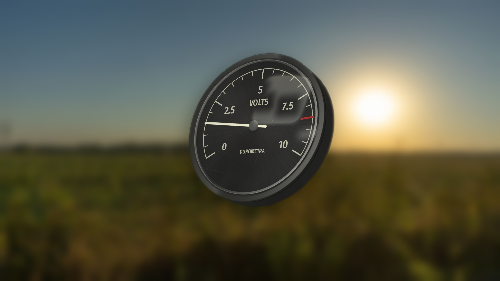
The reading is 1.5 V
